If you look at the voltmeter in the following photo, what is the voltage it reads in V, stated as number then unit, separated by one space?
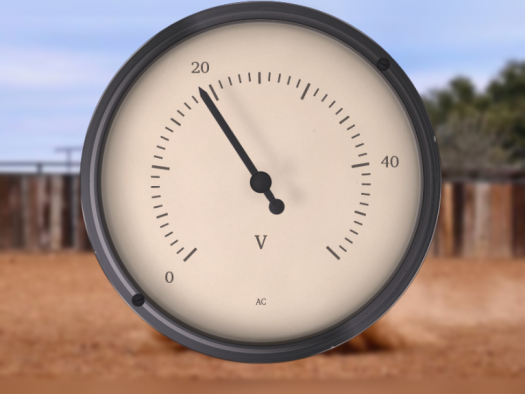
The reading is 19 V
